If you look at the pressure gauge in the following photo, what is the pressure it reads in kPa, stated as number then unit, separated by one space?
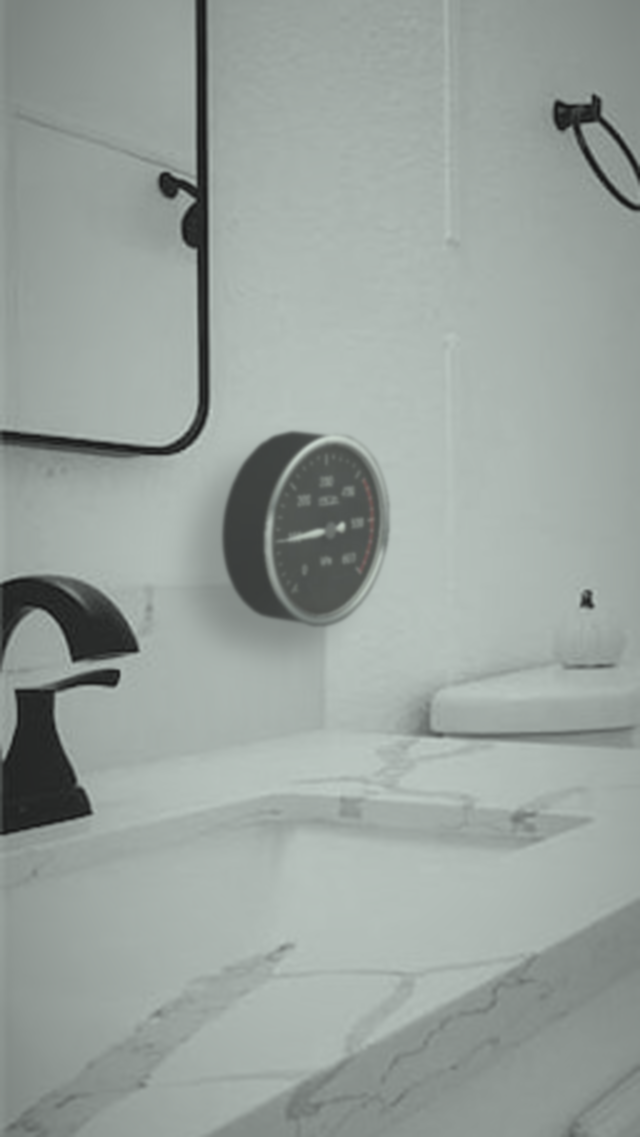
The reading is 100 kPa
